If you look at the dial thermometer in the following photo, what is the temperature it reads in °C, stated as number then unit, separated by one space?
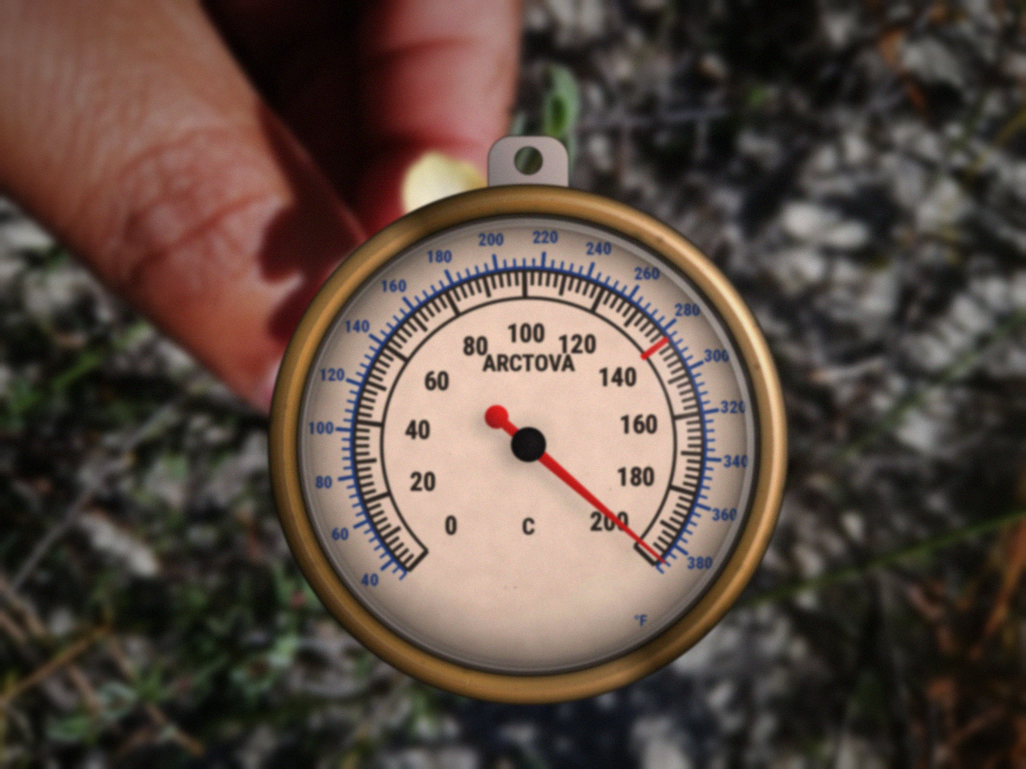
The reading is 198 °C
